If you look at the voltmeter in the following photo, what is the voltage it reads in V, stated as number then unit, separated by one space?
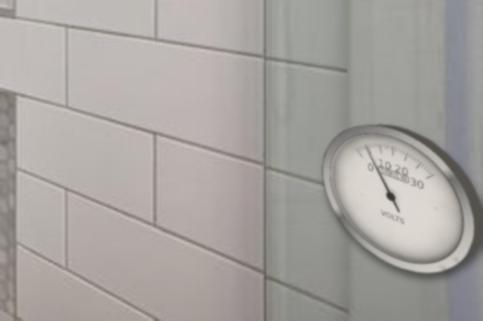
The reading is 5 V
